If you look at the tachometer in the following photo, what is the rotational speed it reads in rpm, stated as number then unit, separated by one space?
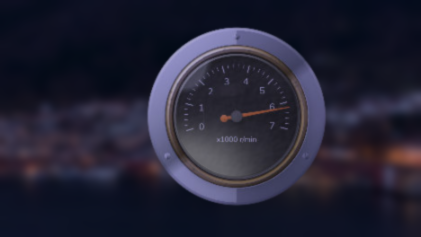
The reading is 6200 rpm
